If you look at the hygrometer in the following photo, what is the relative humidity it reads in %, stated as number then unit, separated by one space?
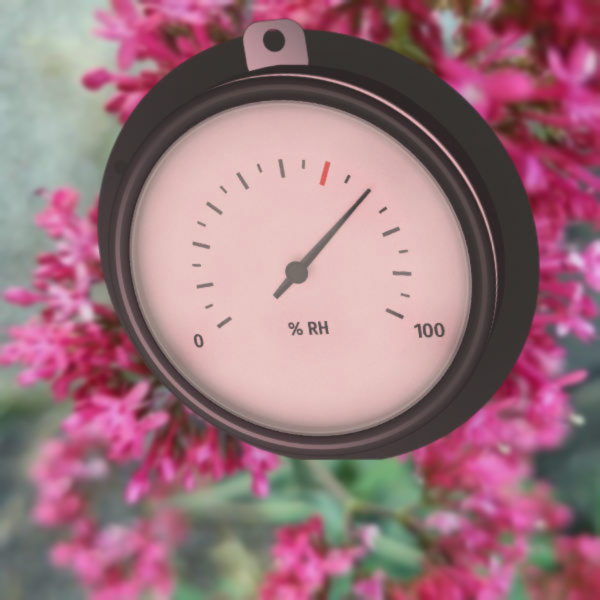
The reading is 70 %
